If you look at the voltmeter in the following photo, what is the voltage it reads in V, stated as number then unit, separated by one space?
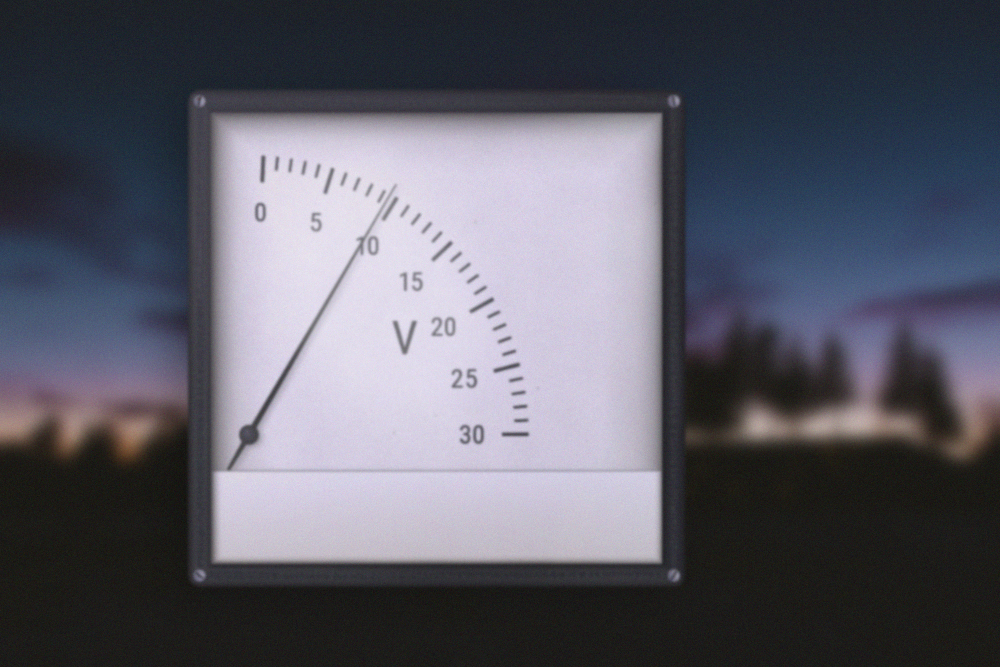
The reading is 9.5 V
